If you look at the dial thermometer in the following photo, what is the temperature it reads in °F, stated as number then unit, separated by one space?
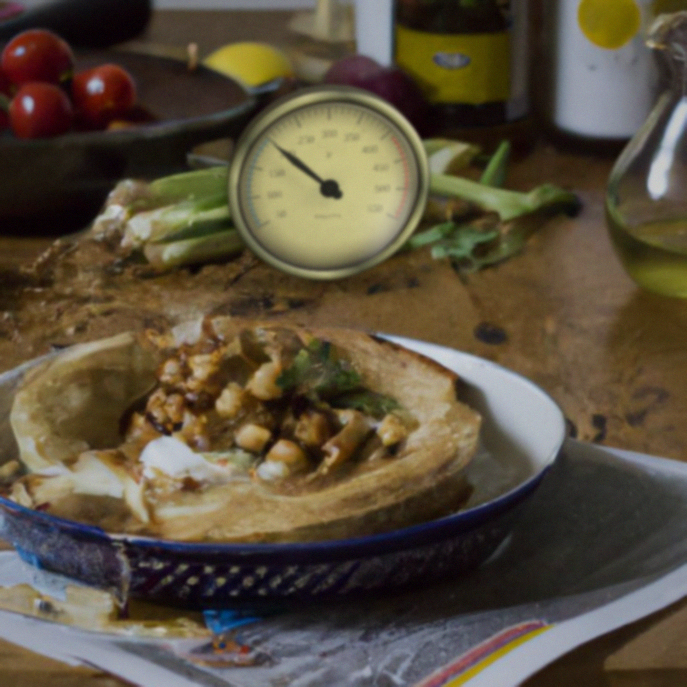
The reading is 200 °F
